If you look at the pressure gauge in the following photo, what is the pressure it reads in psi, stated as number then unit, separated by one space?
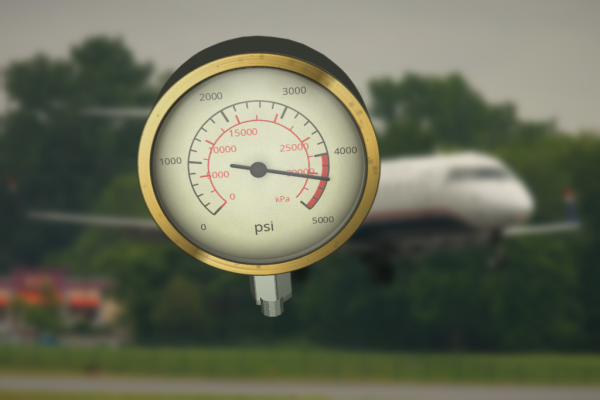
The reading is 4400 psi
